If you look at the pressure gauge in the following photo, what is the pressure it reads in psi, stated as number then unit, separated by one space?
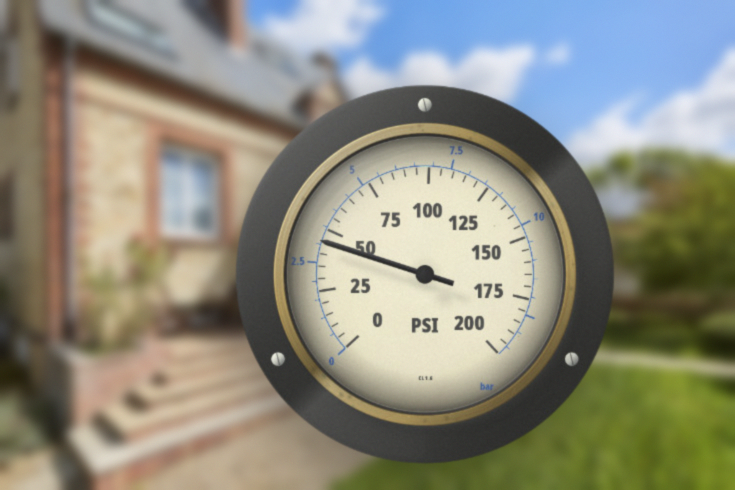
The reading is 45 psi
